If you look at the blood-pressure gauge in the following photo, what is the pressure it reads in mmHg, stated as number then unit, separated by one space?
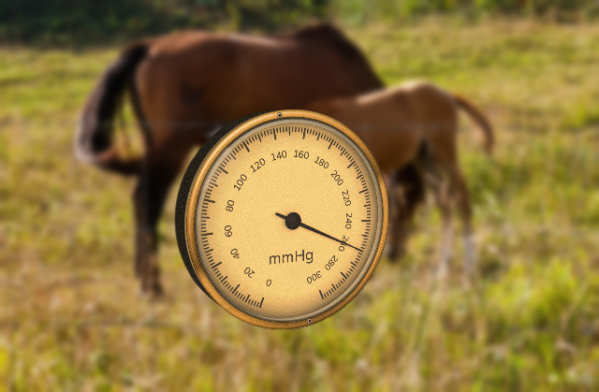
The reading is 260 mmHg
